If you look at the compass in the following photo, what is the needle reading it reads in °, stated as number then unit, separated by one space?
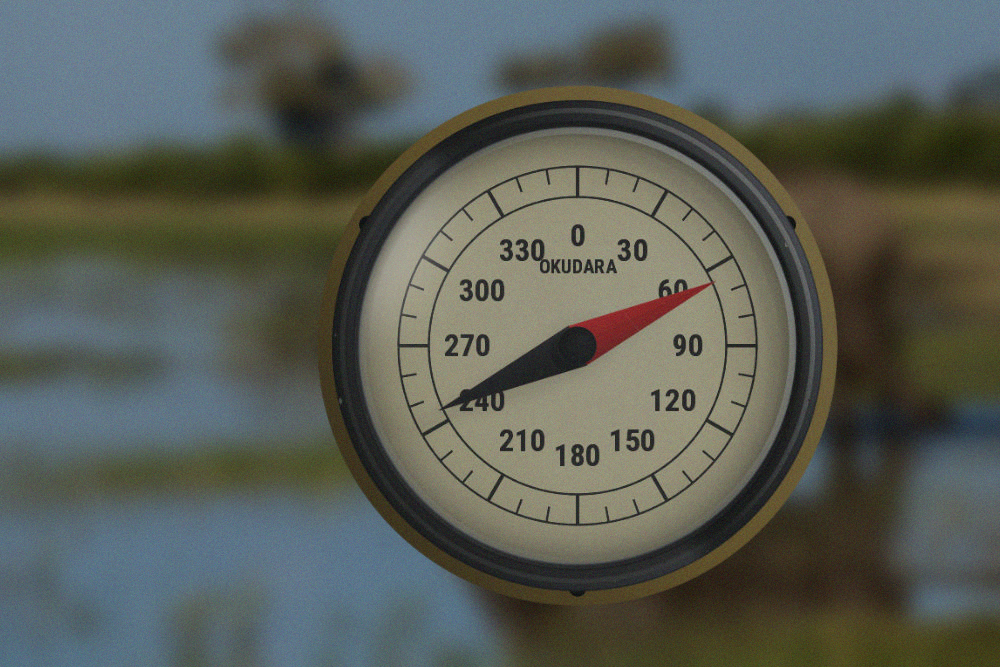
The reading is 65 °
